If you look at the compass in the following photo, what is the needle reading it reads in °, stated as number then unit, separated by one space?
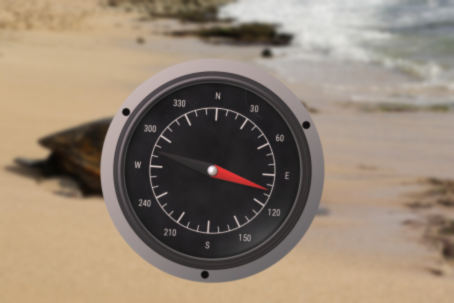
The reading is 105 °
